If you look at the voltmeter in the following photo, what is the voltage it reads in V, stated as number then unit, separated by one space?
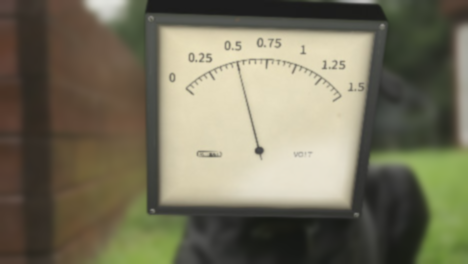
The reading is 0.5 V
